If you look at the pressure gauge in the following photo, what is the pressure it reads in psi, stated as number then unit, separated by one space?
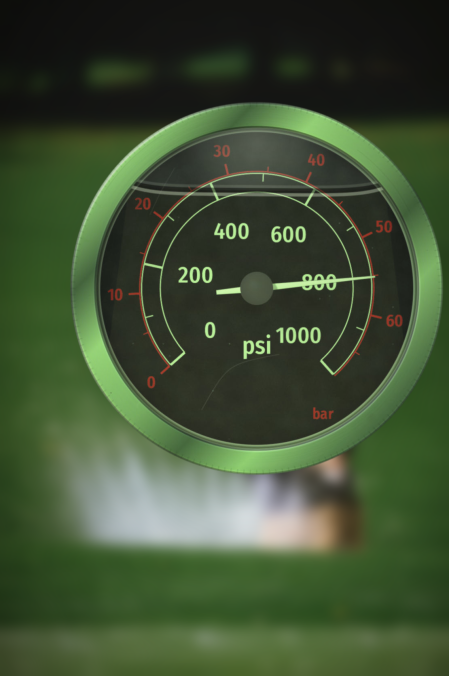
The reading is 800 psi
